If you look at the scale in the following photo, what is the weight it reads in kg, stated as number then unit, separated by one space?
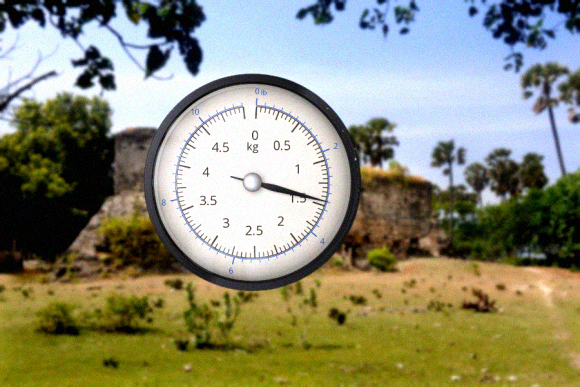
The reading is 1.45 kg
